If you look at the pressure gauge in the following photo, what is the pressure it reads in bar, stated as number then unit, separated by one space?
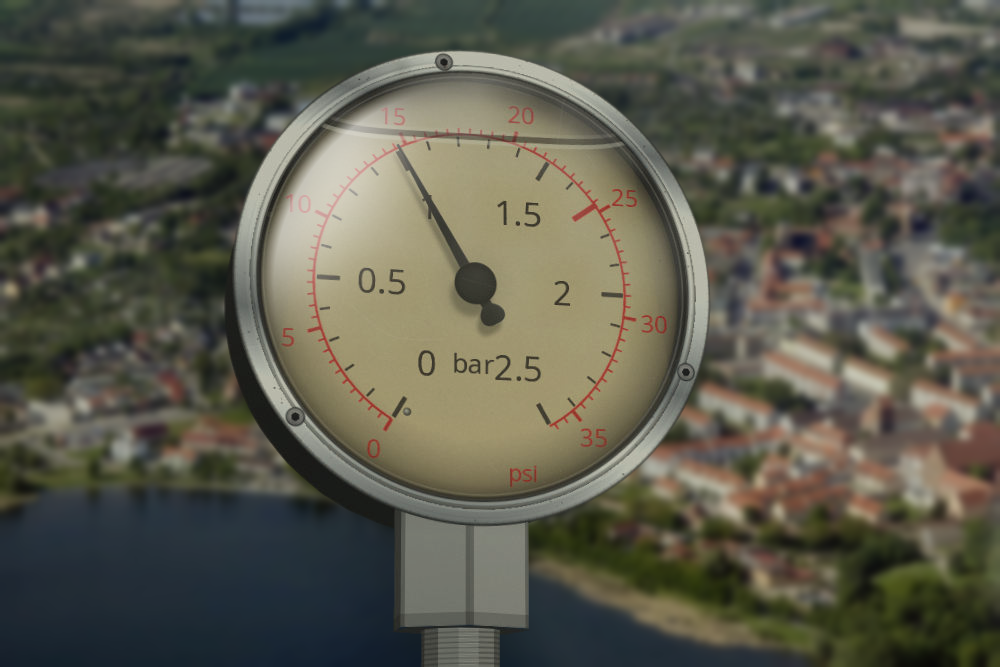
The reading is 1 bar
